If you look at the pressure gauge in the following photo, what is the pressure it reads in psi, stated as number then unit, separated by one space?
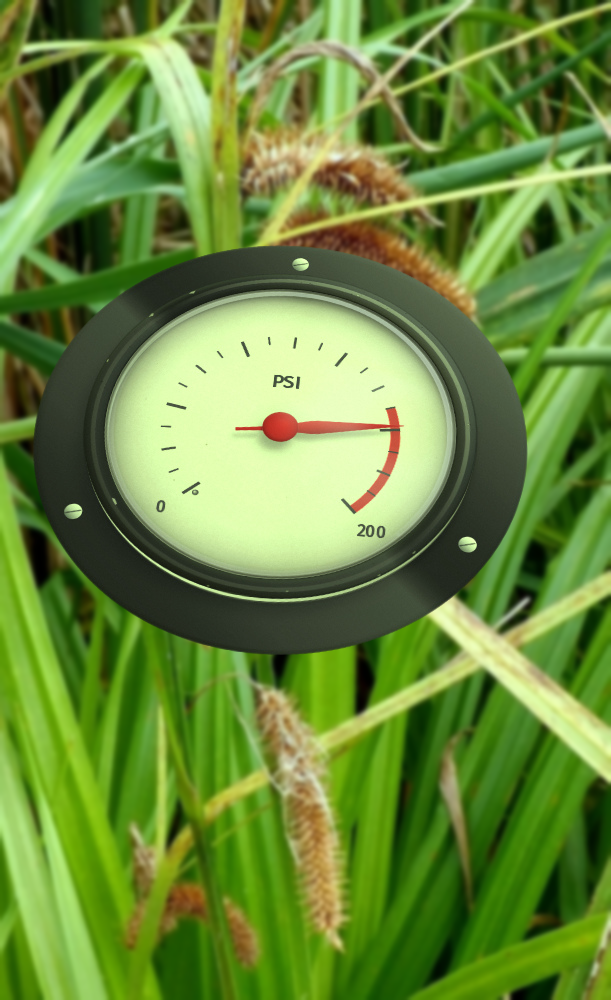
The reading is 160 psi
